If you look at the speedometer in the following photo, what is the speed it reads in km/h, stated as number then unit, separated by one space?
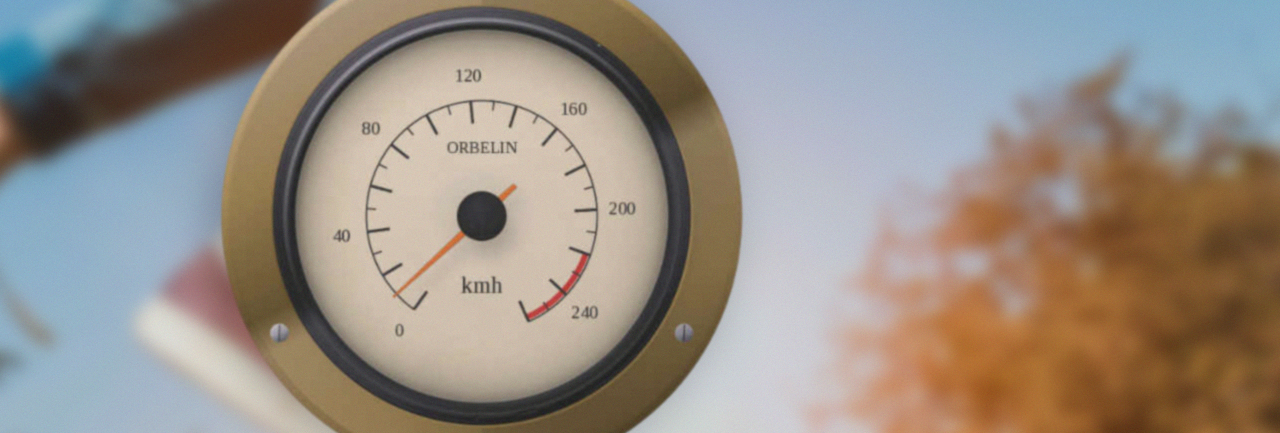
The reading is 10 km/h
